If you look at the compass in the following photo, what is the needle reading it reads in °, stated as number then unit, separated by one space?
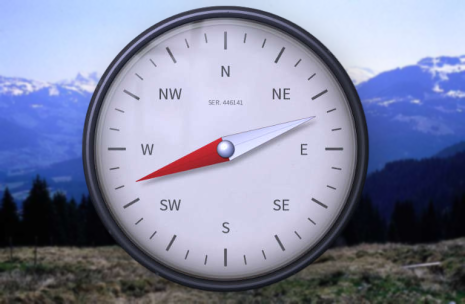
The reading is 250 °
